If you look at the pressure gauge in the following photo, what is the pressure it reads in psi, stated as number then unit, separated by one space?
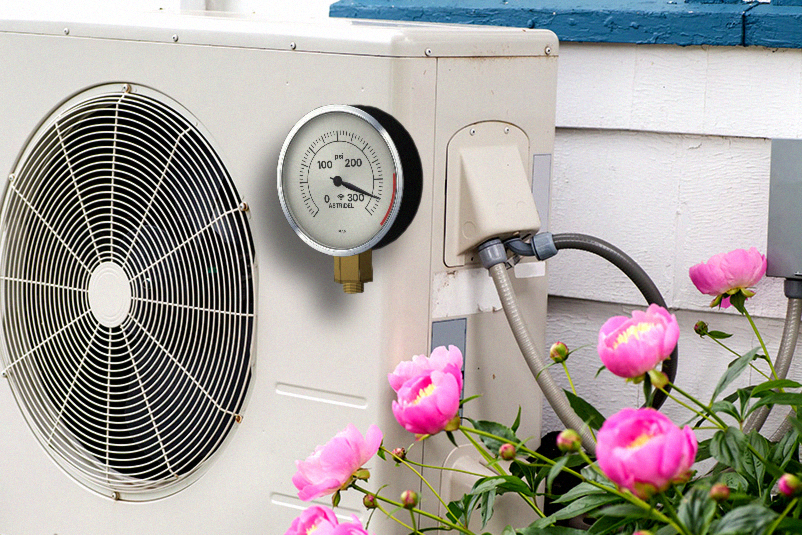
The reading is 275 psi
